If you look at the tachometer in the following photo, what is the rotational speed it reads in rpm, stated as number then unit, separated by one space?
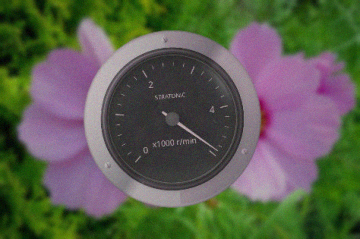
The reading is 4900 rpm
